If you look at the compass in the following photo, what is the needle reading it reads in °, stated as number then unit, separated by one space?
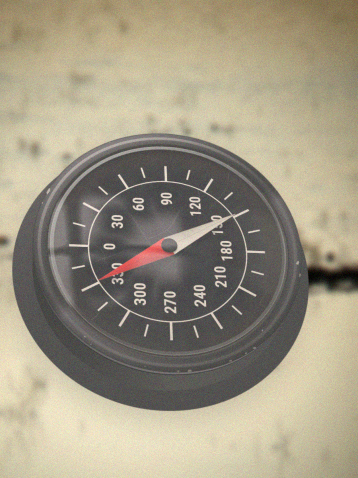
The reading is 330 °
